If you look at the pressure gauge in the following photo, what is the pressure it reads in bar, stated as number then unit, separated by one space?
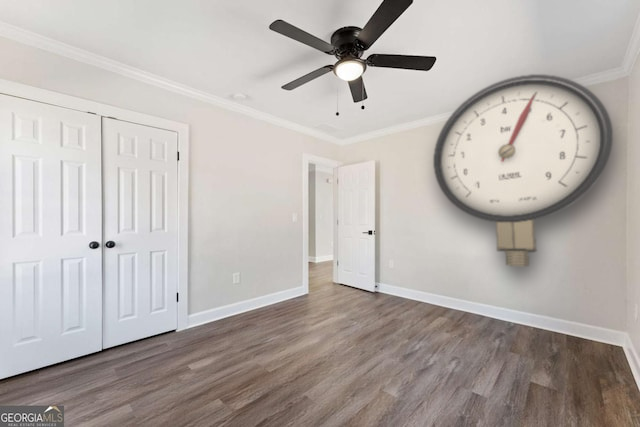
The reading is 5 bar
